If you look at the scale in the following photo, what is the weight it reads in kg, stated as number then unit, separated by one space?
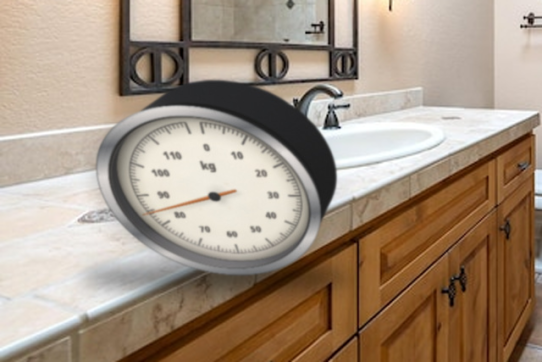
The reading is 85 kg
